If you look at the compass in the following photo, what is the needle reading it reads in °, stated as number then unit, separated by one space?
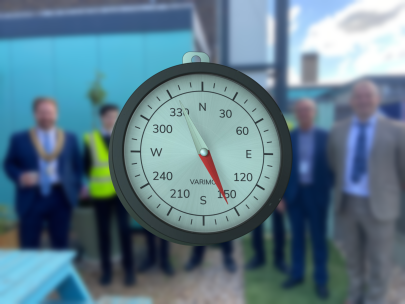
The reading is 155 °
